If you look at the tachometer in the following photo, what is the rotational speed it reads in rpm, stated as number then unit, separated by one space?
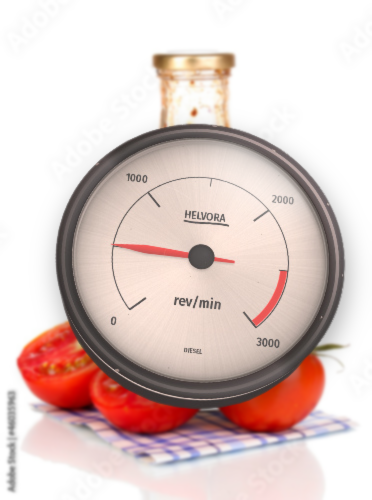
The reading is 500 rpm
